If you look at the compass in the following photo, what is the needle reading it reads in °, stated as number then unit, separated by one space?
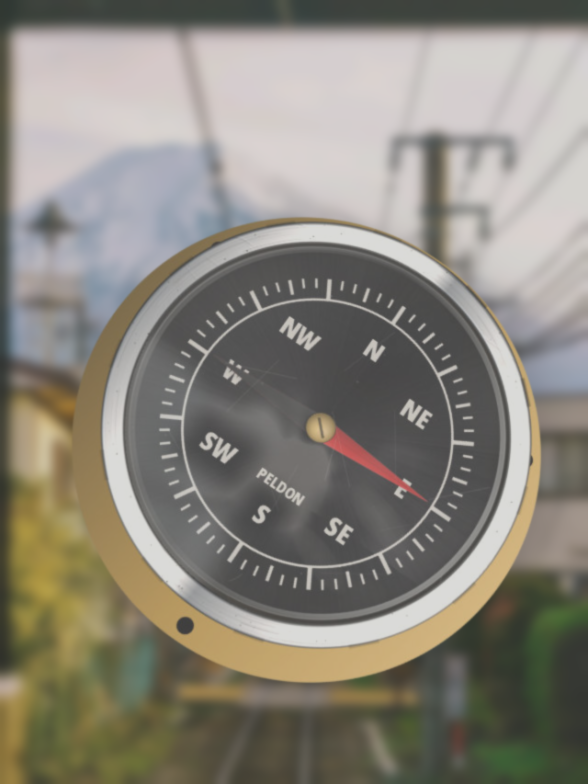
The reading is 90 °
